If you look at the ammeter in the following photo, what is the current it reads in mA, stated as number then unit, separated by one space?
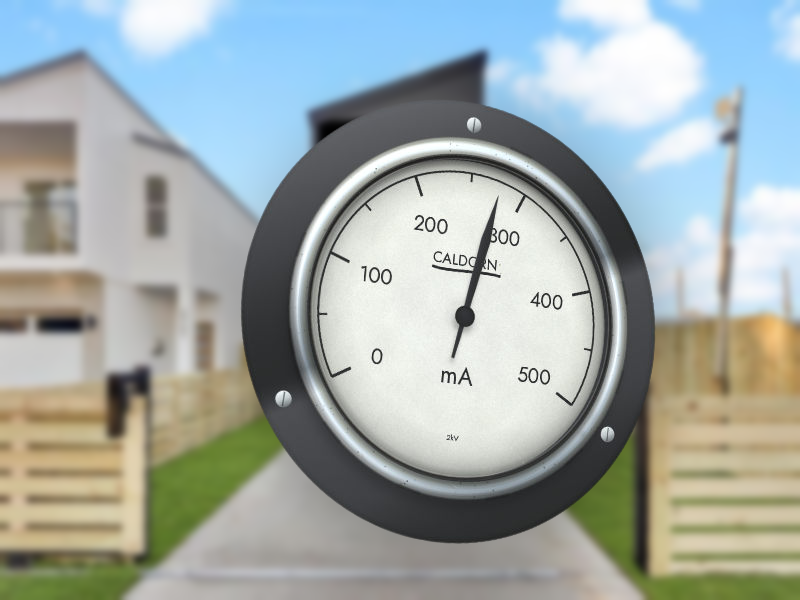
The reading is 275 mA
